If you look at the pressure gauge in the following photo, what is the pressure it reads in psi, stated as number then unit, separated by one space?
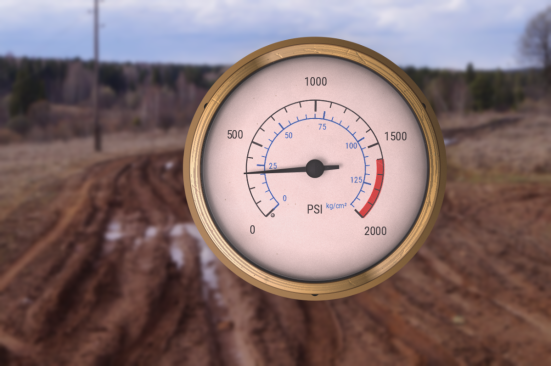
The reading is 300 psi
